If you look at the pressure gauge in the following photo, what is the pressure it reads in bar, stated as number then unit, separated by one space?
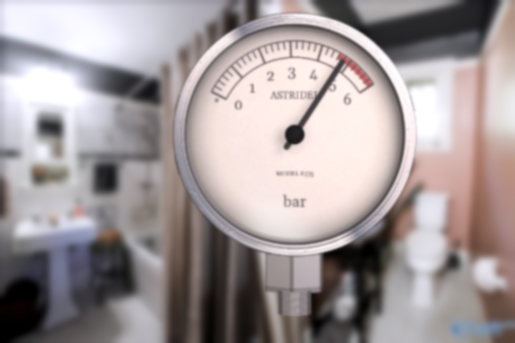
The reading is 4.8 bar
